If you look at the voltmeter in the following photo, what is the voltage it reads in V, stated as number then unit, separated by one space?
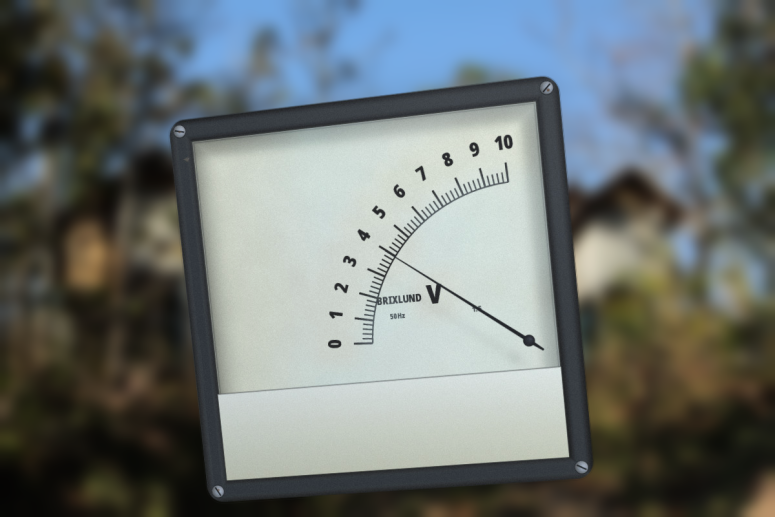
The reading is 4 V
